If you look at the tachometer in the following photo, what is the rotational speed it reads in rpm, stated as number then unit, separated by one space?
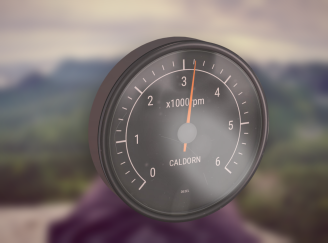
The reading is 3200 rpm
